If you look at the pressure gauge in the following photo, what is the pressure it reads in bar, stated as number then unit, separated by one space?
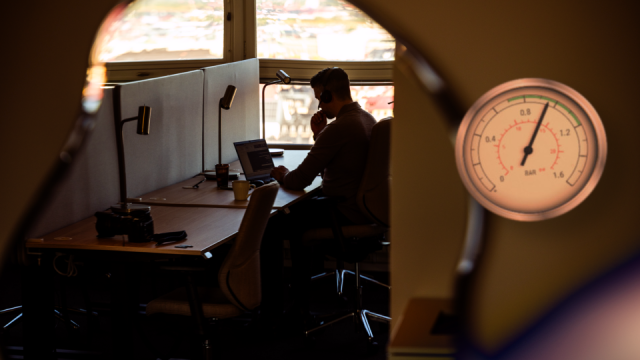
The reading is 0.95 bar
